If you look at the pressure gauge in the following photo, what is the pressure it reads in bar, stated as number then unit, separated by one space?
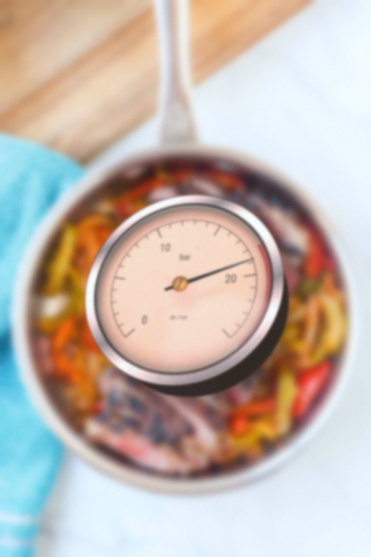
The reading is 19 bar
